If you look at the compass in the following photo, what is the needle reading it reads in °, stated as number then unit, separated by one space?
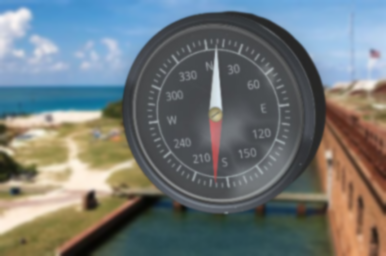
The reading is 190 °
